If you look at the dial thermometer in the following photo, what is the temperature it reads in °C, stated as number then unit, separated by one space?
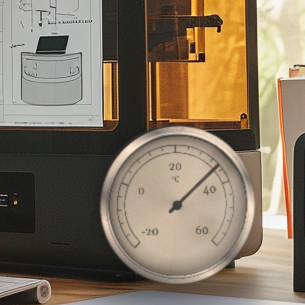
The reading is 34 °C
